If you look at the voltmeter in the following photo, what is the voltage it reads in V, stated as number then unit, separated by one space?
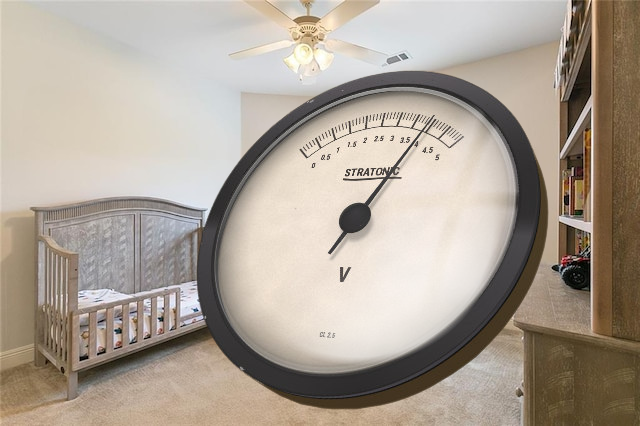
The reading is 4 V
